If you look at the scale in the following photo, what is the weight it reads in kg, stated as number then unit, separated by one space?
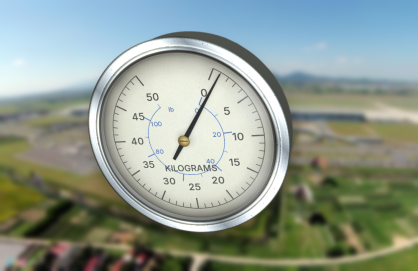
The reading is 1 kg
